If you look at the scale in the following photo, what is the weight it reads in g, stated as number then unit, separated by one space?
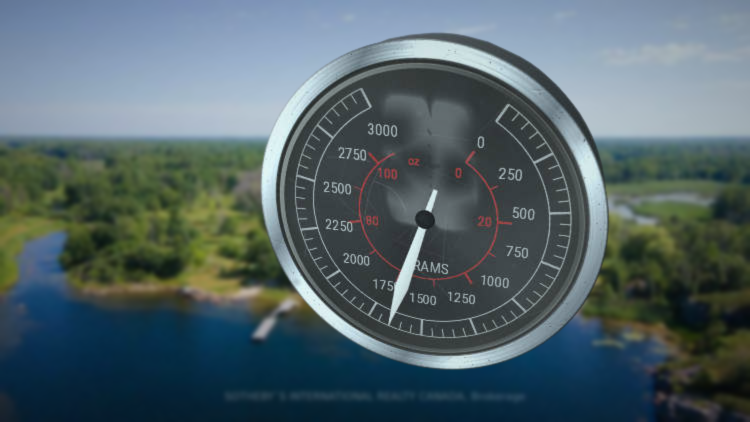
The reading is 1650 g
